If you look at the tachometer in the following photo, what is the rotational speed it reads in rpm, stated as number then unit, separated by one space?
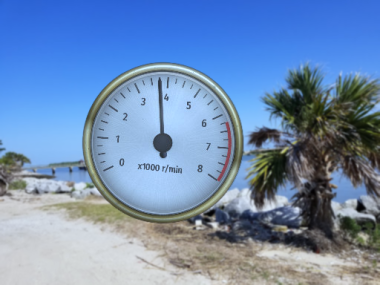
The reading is 3750 rpm
